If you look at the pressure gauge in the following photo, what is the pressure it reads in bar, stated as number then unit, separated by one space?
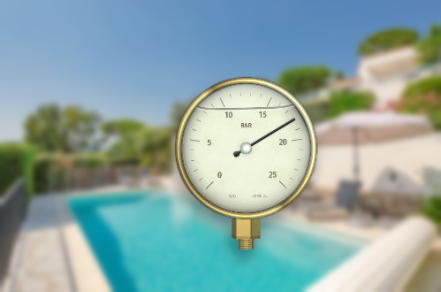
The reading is 18 bar
